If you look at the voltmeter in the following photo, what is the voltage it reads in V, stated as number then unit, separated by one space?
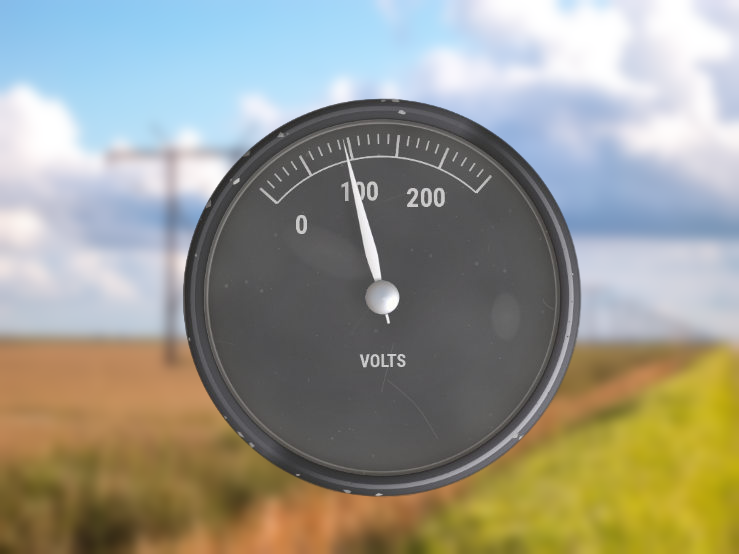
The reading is 95 V
